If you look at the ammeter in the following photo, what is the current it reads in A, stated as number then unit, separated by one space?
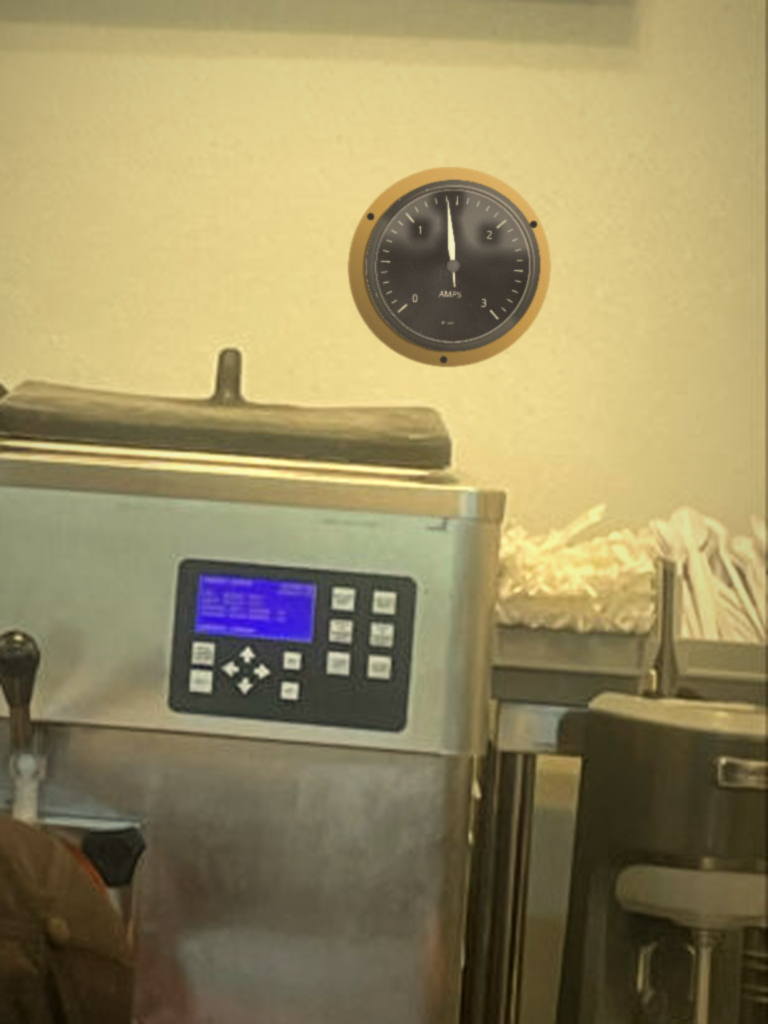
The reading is 1.4 A
